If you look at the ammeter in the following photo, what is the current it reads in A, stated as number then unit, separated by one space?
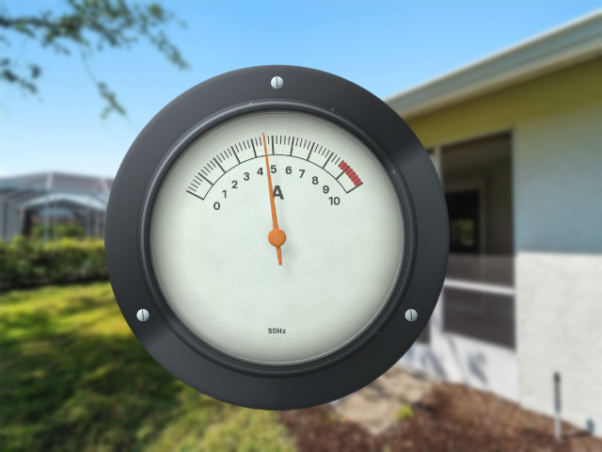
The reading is 4.6 A
